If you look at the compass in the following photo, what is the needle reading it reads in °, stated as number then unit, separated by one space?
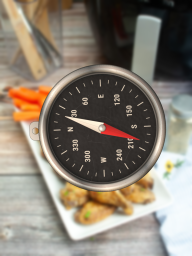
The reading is 200 °
